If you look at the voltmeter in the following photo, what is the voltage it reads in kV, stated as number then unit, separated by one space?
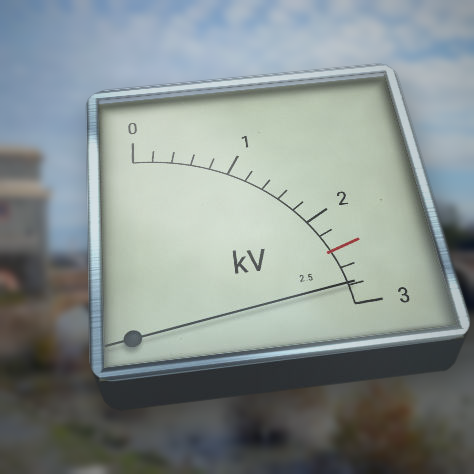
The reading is 2.8 kV
